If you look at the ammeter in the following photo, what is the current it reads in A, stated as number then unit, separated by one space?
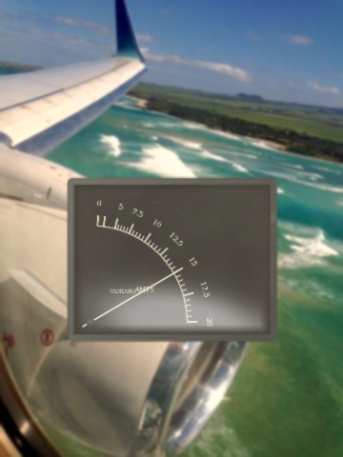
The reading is 15 A
